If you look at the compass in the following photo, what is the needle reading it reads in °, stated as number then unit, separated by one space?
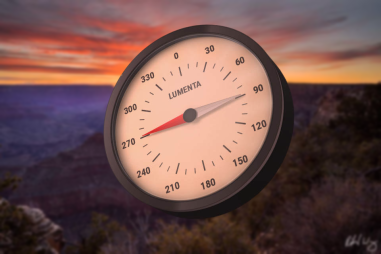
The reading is 270 °
